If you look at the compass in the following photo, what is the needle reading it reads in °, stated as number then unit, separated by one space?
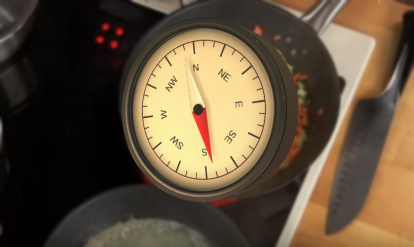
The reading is 170 °
